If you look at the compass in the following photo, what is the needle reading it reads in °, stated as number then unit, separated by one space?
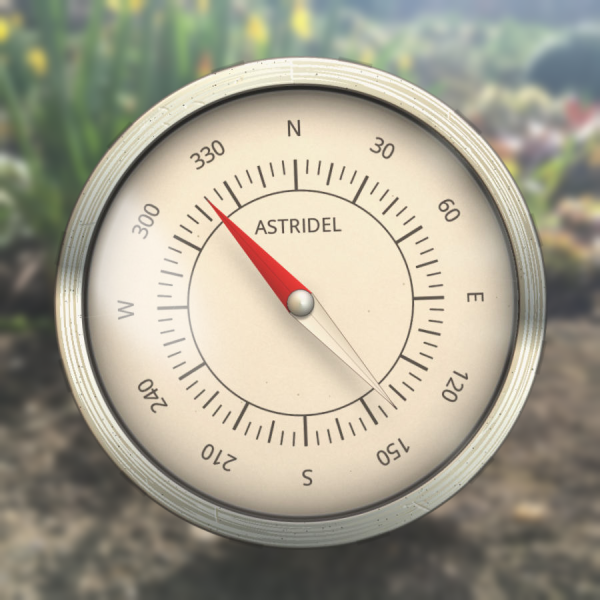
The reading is 320 °
